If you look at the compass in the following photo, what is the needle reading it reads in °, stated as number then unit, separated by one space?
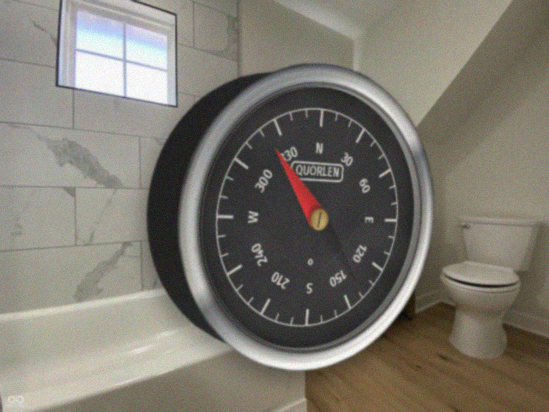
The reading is 320 °
